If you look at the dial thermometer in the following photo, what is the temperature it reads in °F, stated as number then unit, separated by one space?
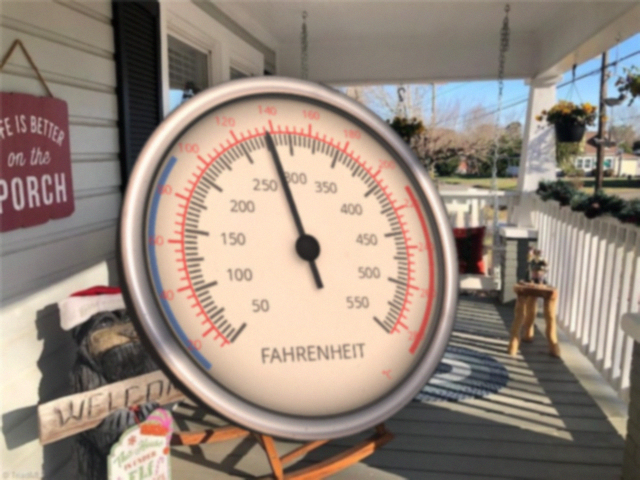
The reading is 275 °F
